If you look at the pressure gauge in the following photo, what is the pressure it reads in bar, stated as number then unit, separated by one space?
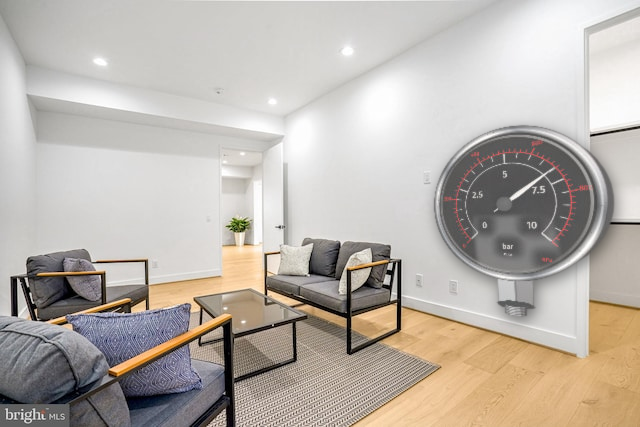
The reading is 7 bar
